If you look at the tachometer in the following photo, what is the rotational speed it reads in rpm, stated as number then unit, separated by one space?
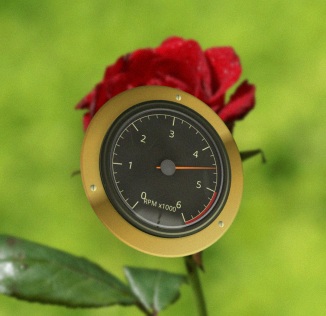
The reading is 4500 rpm
